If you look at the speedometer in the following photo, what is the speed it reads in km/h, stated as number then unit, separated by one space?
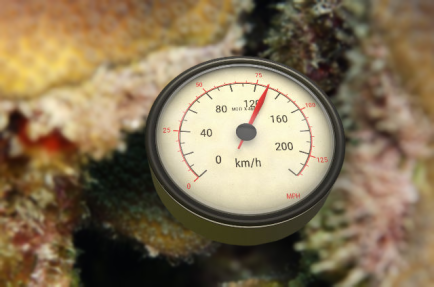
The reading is 130 km/h
